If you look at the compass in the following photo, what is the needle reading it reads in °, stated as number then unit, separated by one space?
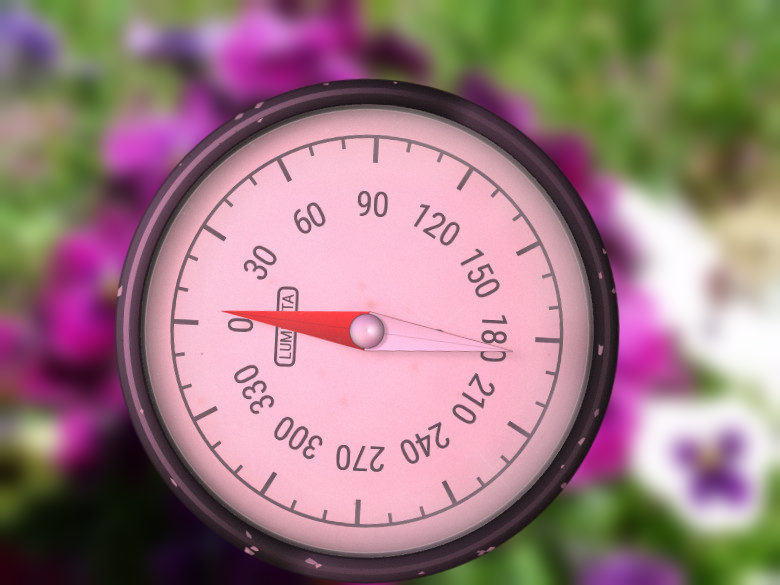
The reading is 5 °
